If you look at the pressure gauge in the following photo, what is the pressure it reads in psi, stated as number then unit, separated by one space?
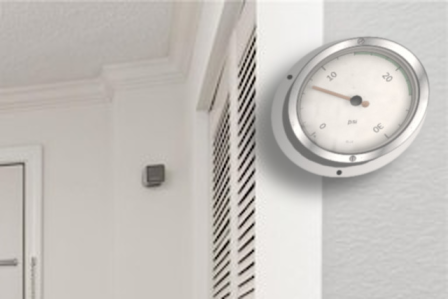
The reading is 7 psi
